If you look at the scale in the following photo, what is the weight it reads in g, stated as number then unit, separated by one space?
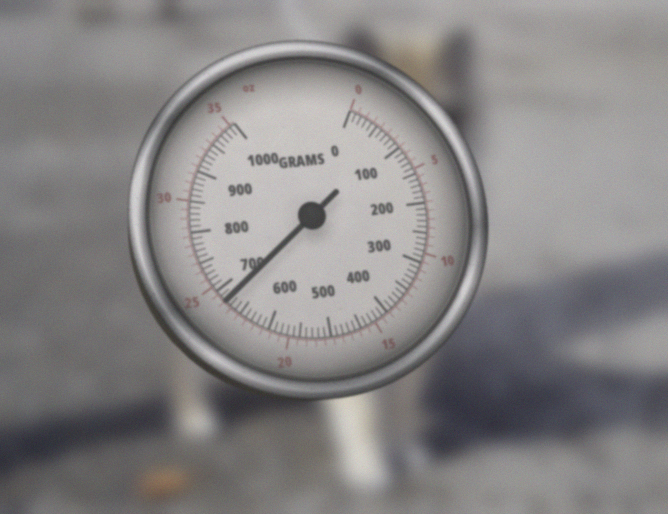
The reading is 680 g
